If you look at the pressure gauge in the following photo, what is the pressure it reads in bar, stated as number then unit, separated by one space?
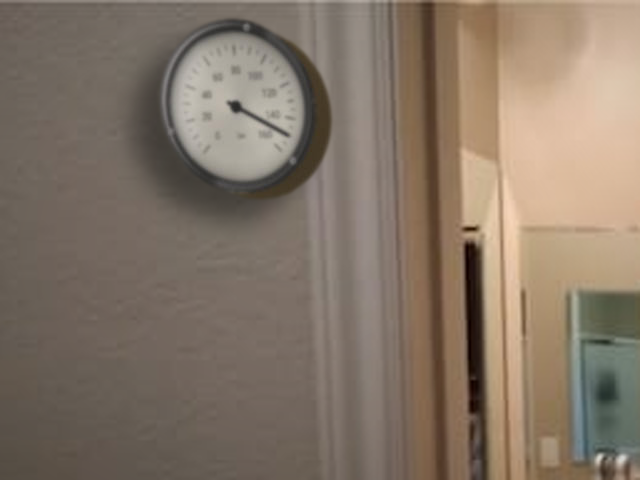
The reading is 150 bar
